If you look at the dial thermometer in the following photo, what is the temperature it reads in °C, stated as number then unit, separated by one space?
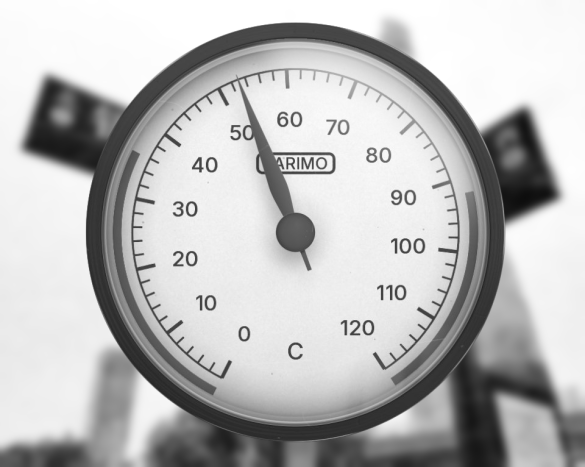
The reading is 53 °C
